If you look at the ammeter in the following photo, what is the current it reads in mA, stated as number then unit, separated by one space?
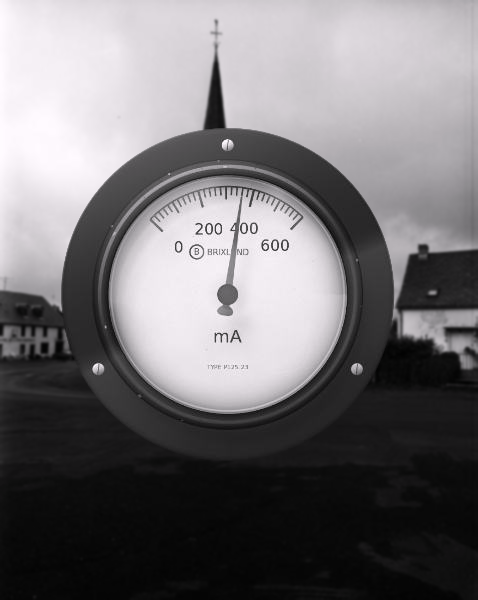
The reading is 360 mA
